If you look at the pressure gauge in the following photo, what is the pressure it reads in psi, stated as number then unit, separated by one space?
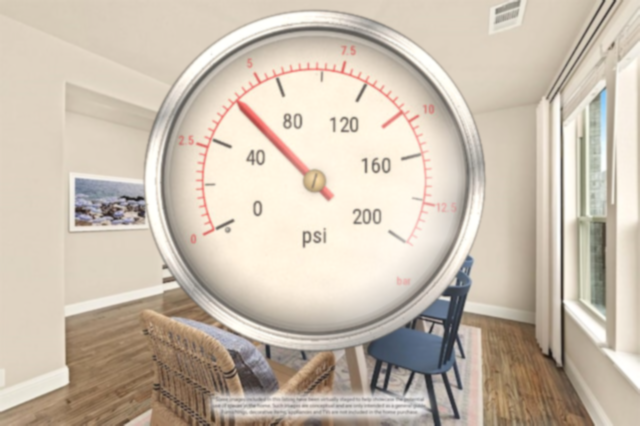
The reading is 60 psi
